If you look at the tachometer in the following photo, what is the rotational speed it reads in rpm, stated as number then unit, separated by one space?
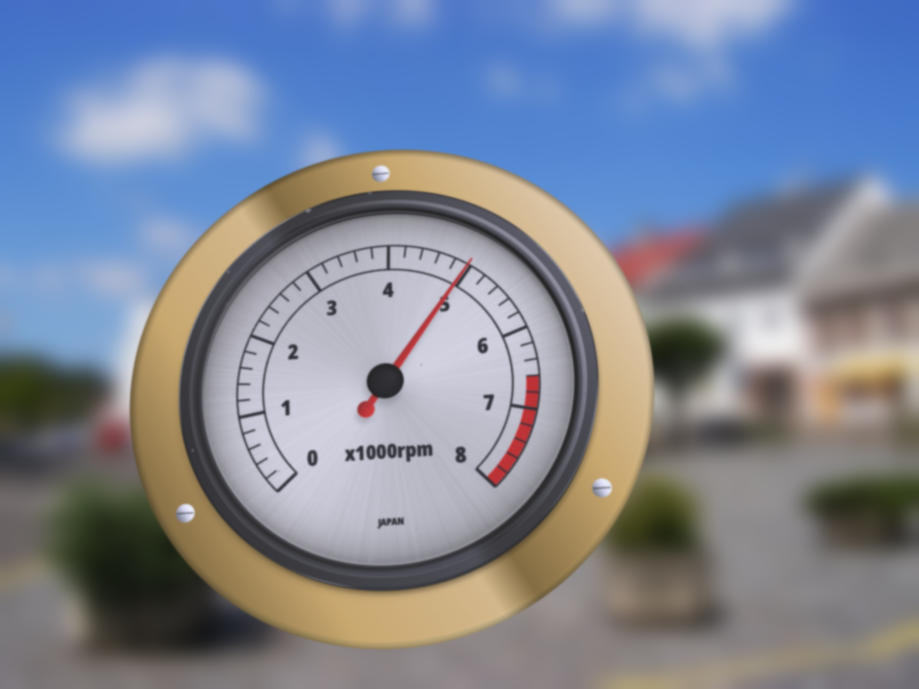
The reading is 5000 rpm
